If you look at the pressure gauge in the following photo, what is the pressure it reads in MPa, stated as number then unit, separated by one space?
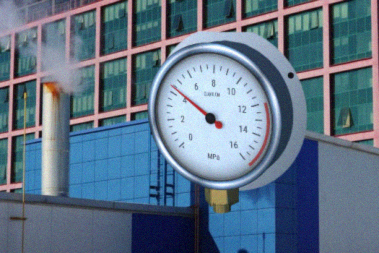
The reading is 4.5 MPa
